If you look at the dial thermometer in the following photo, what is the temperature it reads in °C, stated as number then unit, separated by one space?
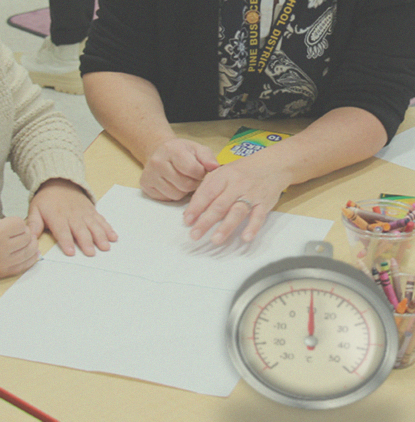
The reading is 10 °C
